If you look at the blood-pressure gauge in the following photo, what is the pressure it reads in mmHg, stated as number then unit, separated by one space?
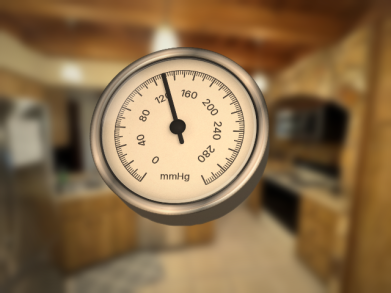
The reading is 130 mmHg
